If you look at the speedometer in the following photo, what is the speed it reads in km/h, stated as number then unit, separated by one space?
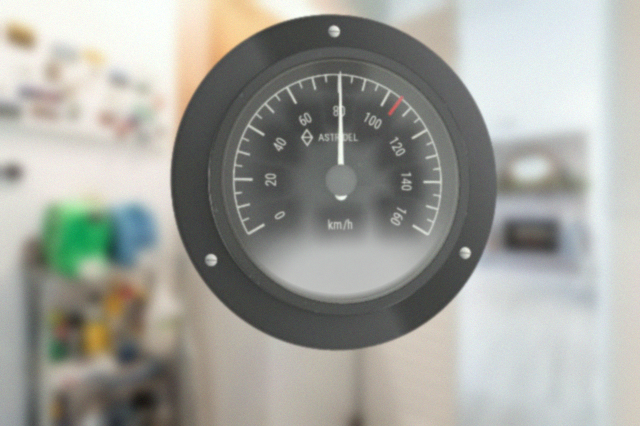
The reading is 80 km/h
